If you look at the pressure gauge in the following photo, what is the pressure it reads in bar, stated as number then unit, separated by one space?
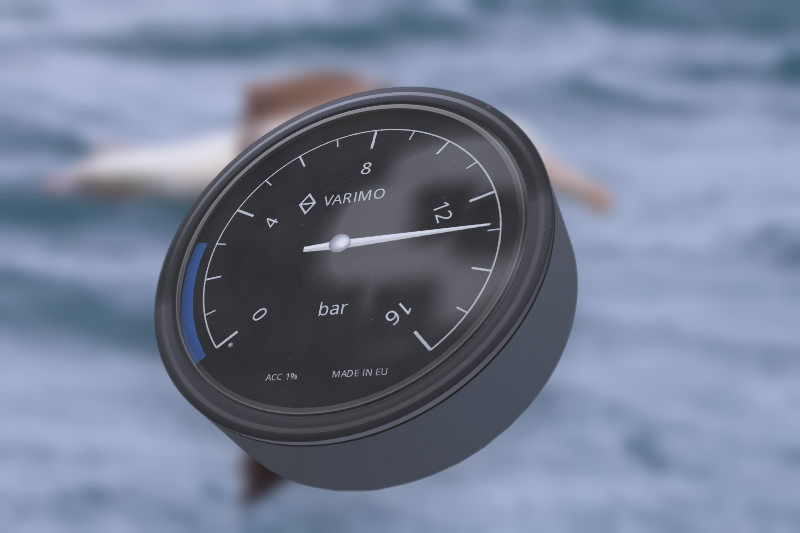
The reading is 13 bar
